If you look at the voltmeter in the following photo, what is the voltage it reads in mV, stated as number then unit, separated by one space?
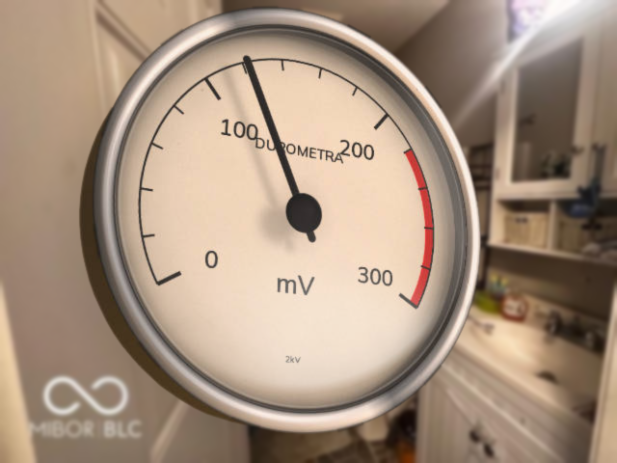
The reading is 120 mV
